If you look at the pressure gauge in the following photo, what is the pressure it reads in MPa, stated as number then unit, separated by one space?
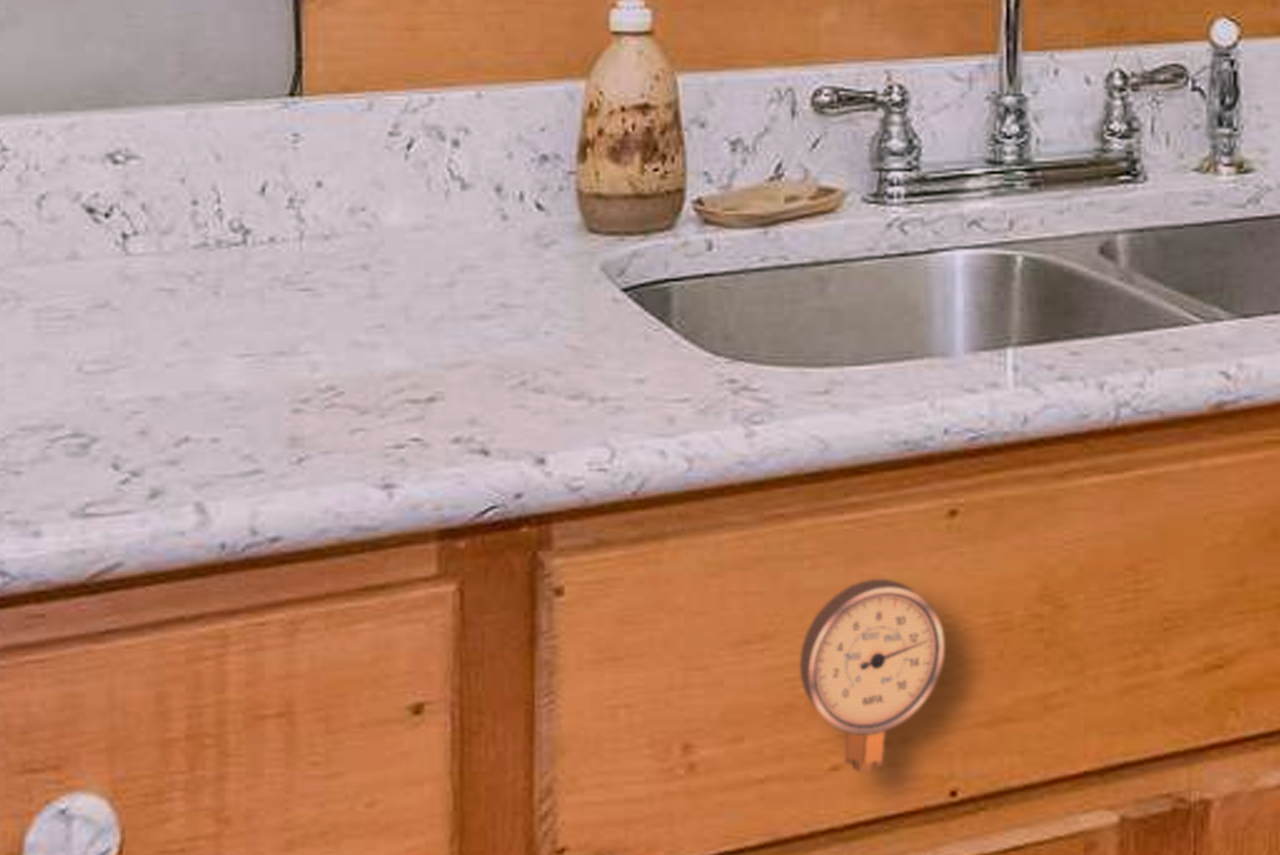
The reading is 12.5 MPa
